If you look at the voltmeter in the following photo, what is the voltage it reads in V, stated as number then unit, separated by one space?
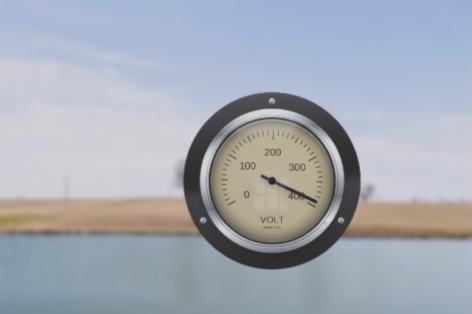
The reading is 390 V
